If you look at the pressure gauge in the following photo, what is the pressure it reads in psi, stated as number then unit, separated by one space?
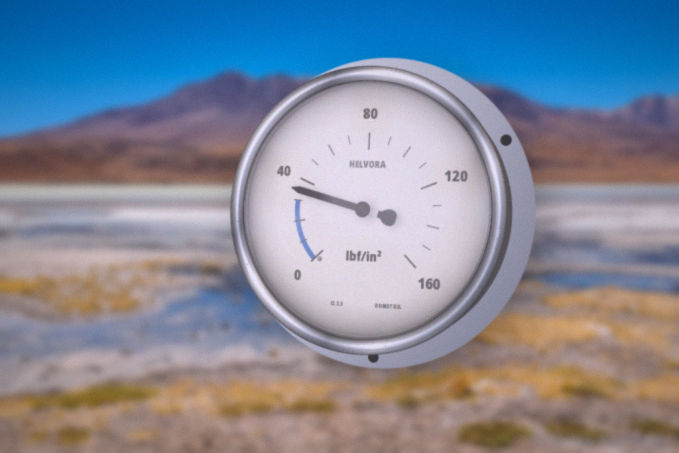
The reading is 35 psi
